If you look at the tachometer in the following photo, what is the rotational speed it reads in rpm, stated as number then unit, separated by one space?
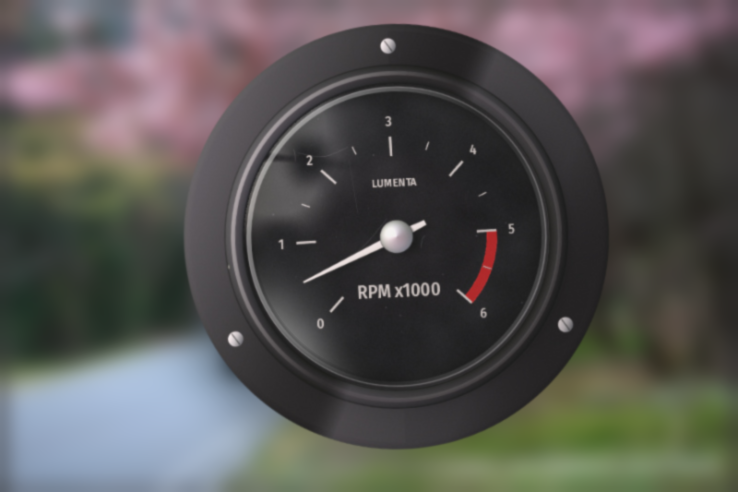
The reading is 500 rpm
